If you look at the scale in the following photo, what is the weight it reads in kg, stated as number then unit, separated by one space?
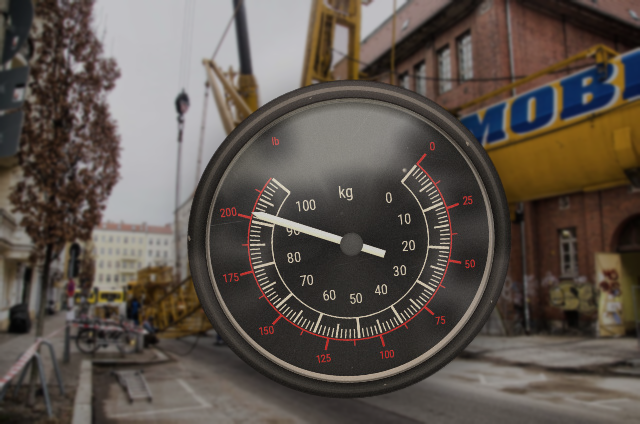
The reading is 92 kg
